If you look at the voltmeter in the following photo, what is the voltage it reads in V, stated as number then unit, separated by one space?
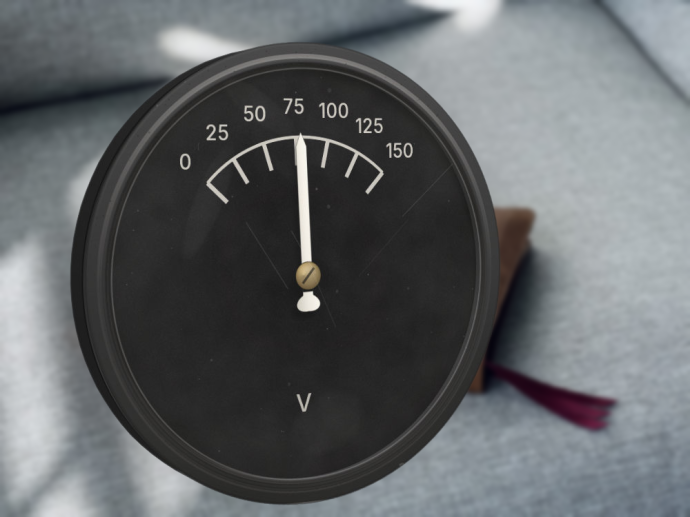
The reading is 75 V
